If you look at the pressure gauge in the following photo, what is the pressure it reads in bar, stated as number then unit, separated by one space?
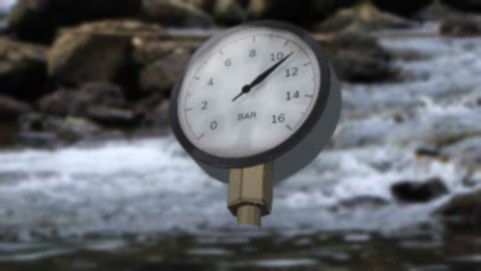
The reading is 11 bar
